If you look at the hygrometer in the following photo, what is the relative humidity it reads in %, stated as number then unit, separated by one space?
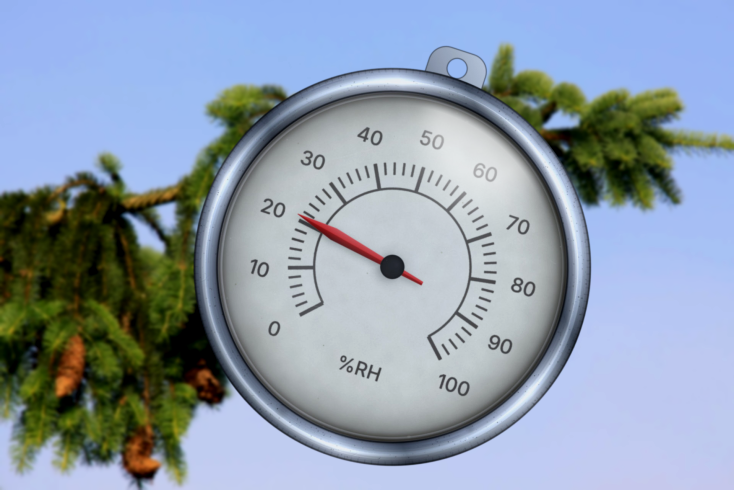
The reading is 21 %
